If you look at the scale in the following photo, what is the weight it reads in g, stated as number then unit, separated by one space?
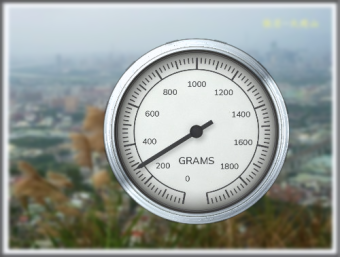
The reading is 280 g
